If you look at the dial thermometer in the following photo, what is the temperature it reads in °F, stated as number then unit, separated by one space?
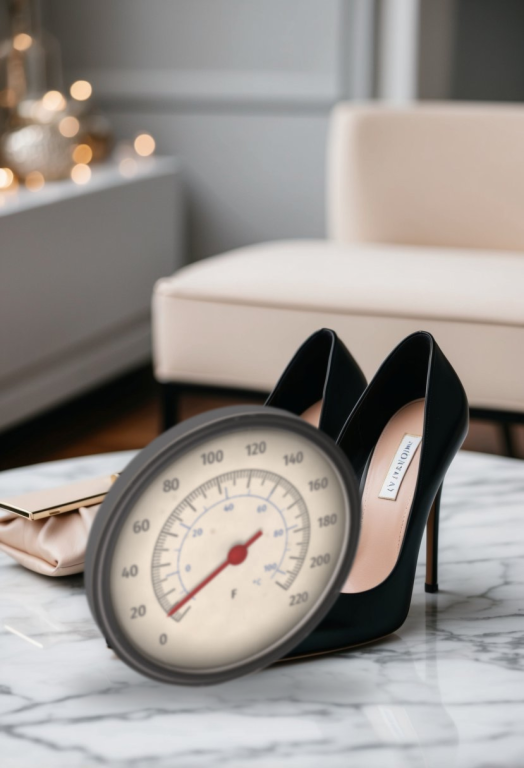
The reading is 10 °F
